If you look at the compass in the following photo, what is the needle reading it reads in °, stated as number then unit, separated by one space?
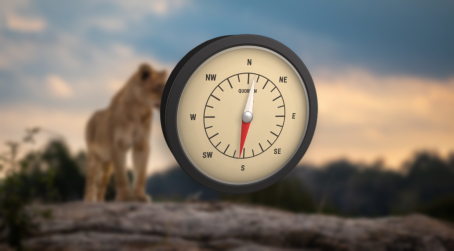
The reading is 187.5 °
